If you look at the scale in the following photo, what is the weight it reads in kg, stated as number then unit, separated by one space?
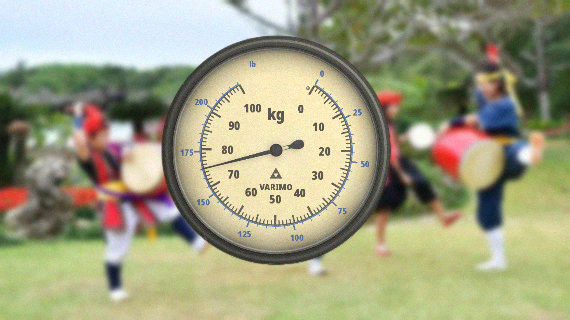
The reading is 75 kg
